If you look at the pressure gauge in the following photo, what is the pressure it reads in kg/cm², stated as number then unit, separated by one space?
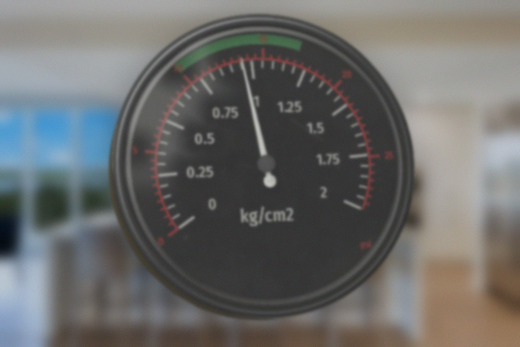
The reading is 0.95 kg/cm²
